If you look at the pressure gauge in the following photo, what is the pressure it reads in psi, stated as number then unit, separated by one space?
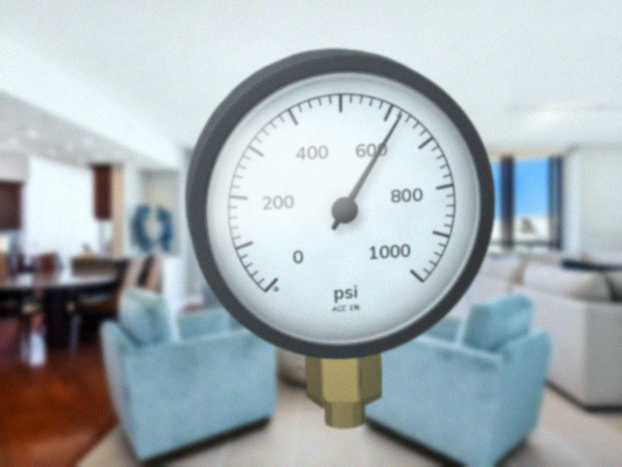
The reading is 620 psi
